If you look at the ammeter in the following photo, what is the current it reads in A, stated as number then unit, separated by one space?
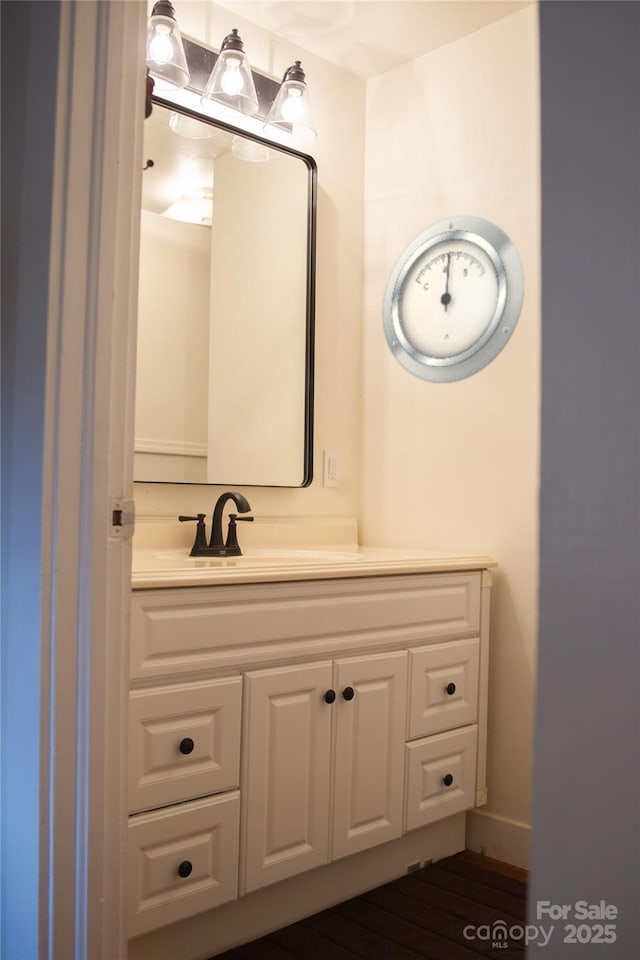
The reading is 5 A
